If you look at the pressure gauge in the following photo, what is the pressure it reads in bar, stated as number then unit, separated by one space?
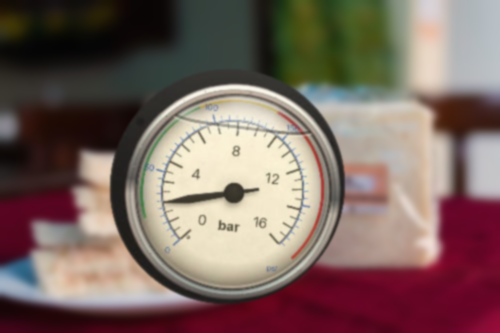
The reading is 2 bar
